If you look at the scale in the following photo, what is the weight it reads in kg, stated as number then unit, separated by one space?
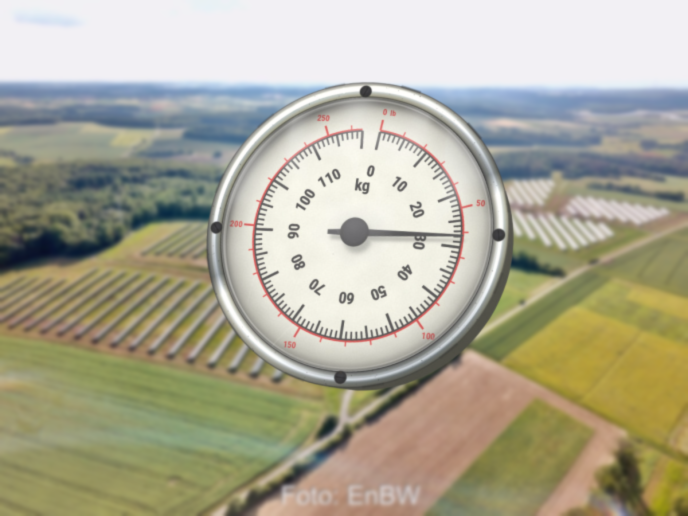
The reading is 28 kg
